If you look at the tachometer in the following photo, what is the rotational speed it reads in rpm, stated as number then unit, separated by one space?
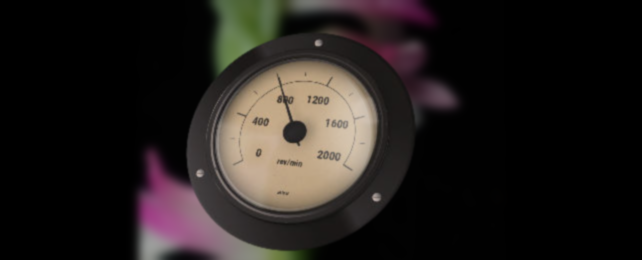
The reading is 800 rpm
